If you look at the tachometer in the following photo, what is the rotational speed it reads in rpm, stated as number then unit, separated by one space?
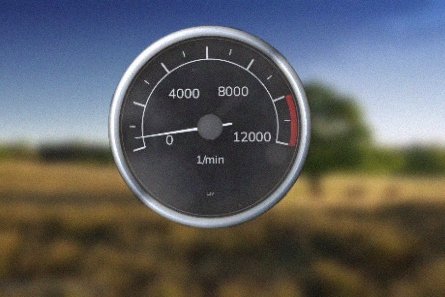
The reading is 500 rpm
